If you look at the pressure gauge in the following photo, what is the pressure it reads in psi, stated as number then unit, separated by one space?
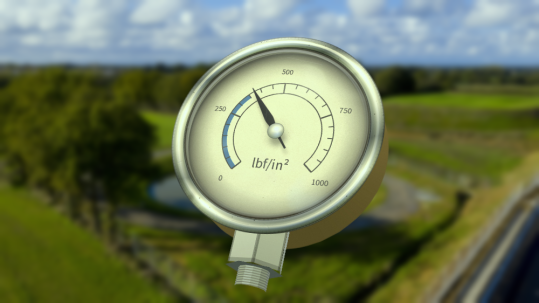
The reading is 375 psi
